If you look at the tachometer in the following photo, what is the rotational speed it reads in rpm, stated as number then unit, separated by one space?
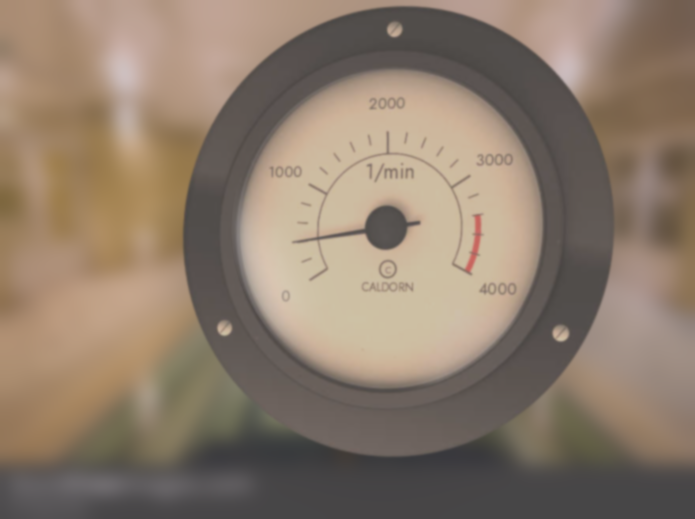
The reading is 400 rpm
